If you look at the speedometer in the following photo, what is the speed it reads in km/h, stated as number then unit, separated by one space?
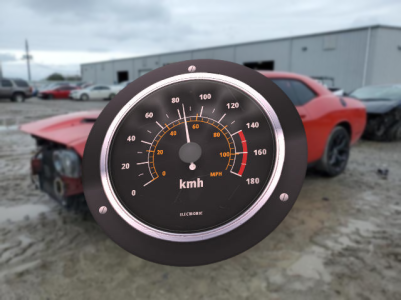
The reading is 85 km/h
